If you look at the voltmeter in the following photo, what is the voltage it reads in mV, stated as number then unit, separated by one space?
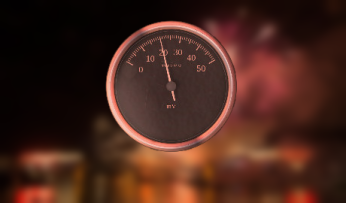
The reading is 20 mV
